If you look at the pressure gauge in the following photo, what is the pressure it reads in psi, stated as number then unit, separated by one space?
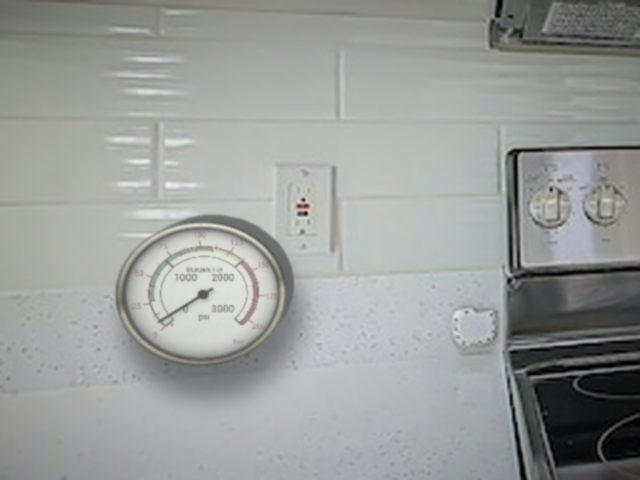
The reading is 100 psi
